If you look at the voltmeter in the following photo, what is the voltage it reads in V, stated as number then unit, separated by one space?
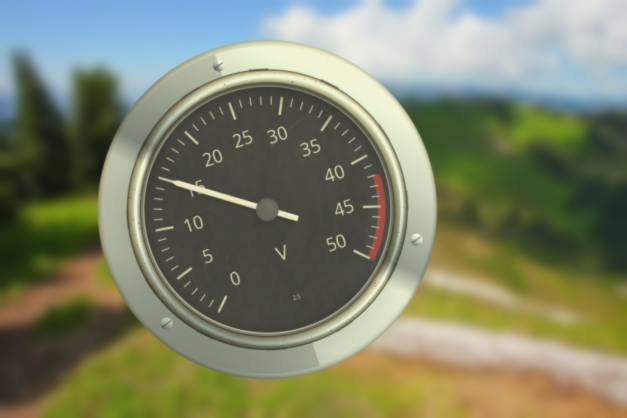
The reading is 15 V
